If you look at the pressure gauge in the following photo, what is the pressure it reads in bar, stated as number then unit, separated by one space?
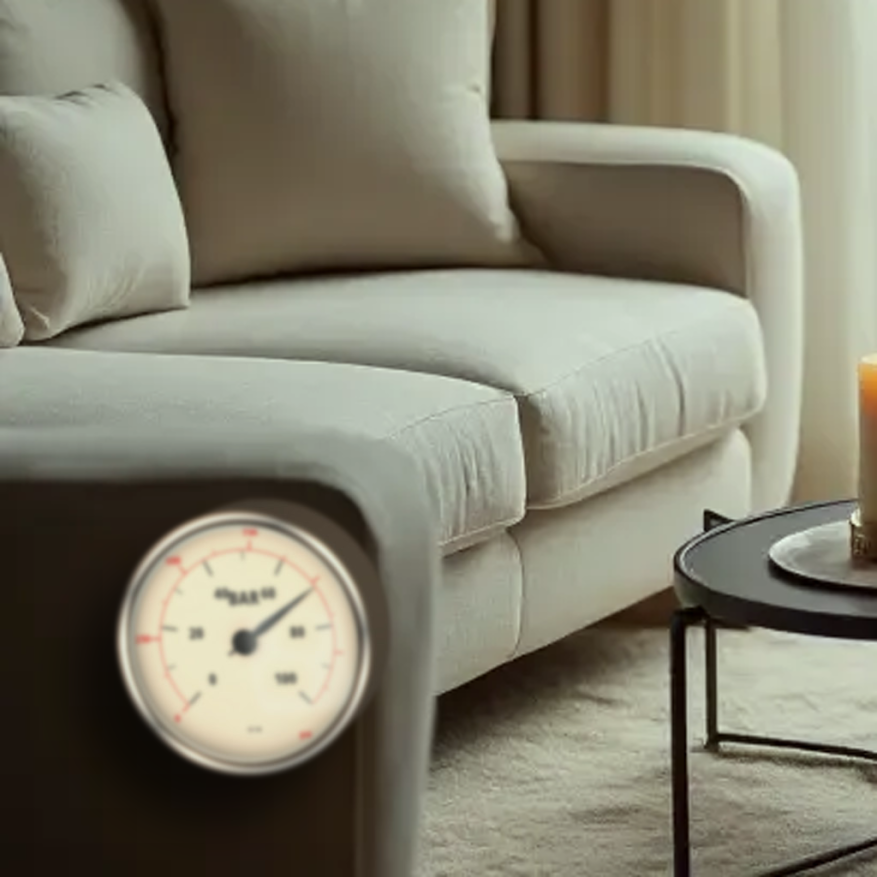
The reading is 70 bar
